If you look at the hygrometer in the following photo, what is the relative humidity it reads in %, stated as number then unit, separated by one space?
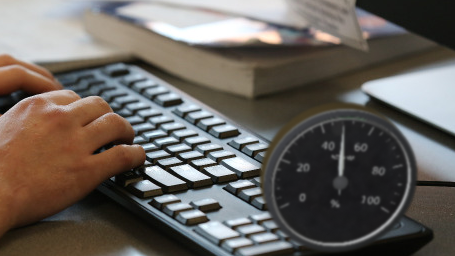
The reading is 48 %
